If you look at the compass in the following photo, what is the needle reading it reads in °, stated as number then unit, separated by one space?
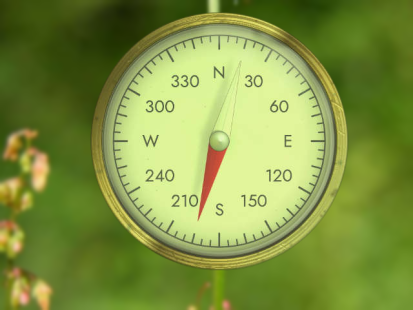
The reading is 195 °
